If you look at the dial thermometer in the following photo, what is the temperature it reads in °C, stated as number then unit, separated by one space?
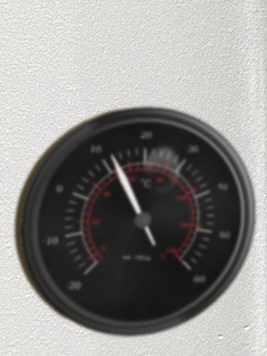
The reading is 12 °C
